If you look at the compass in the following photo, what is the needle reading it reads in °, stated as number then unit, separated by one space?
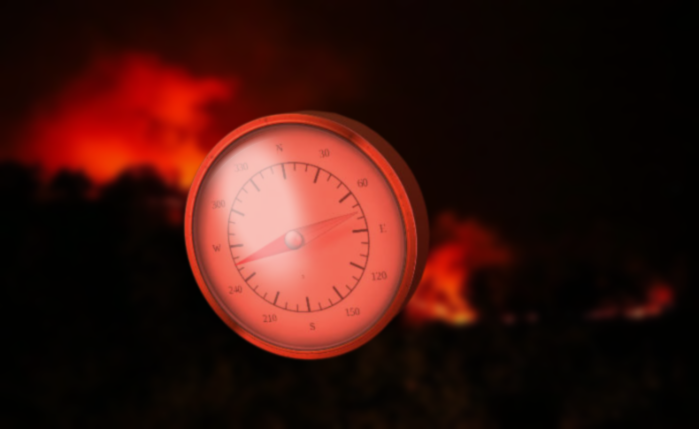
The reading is 255 °
